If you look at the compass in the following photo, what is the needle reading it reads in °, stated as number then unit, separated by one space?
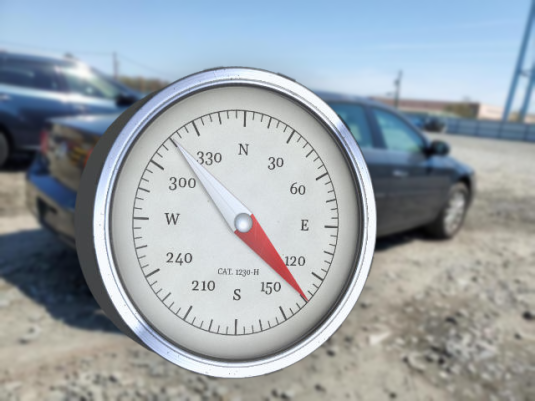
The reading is 135 °
